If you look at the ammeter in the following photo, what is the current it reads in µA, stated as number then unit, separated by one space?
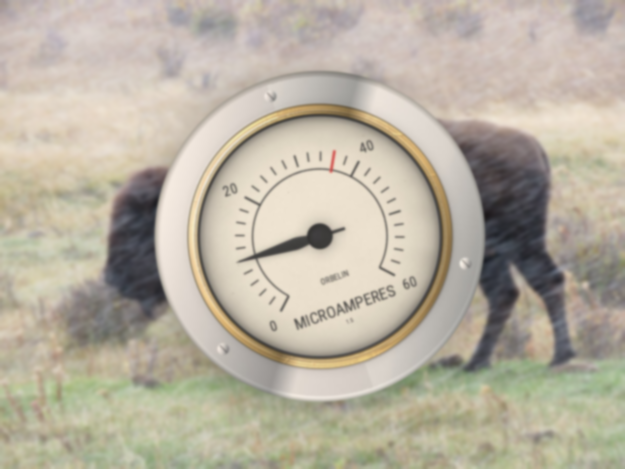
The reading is 10 µA
